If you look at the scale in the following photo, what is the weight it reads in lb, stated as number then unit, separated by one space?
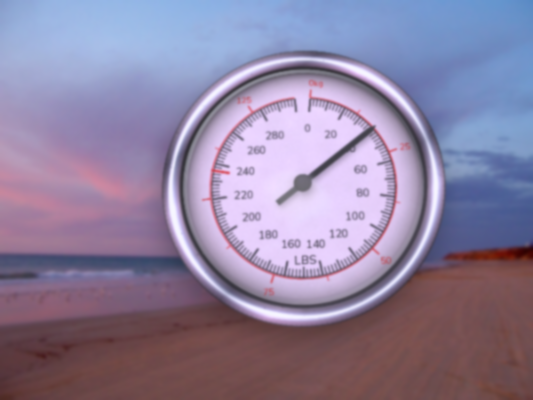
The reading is 40 lb
